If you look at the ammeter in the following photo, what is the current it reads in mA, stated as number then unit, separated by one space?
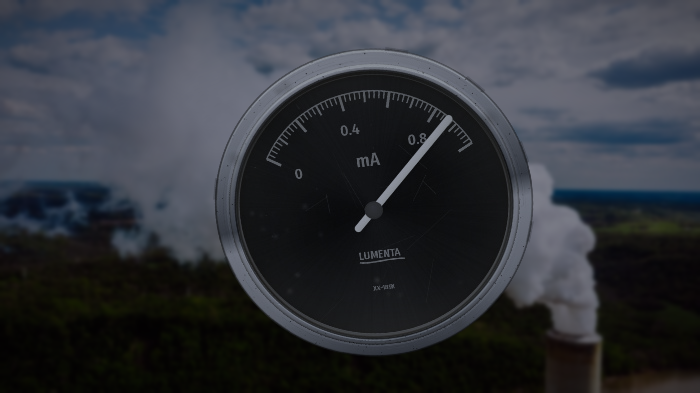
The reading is 0.86 mA
